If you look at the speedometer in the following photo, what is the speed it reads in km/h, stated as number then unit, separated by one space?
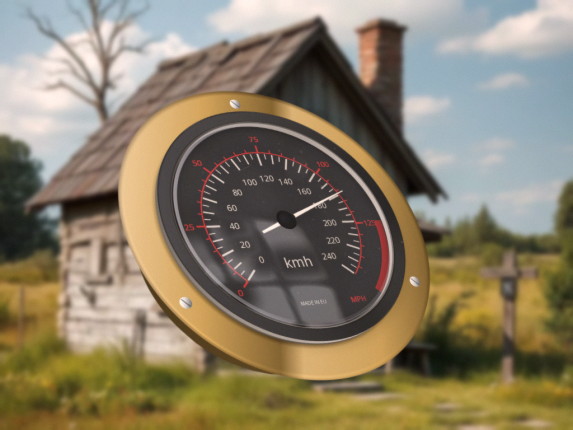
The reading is 180 km/h
